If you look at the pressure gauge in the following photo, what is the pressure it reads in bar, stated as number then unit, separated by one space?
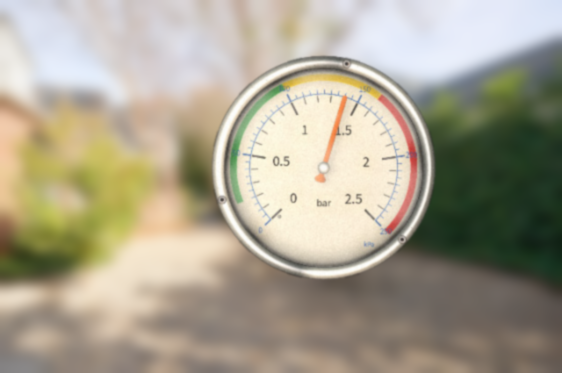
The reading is 1.4 bar
